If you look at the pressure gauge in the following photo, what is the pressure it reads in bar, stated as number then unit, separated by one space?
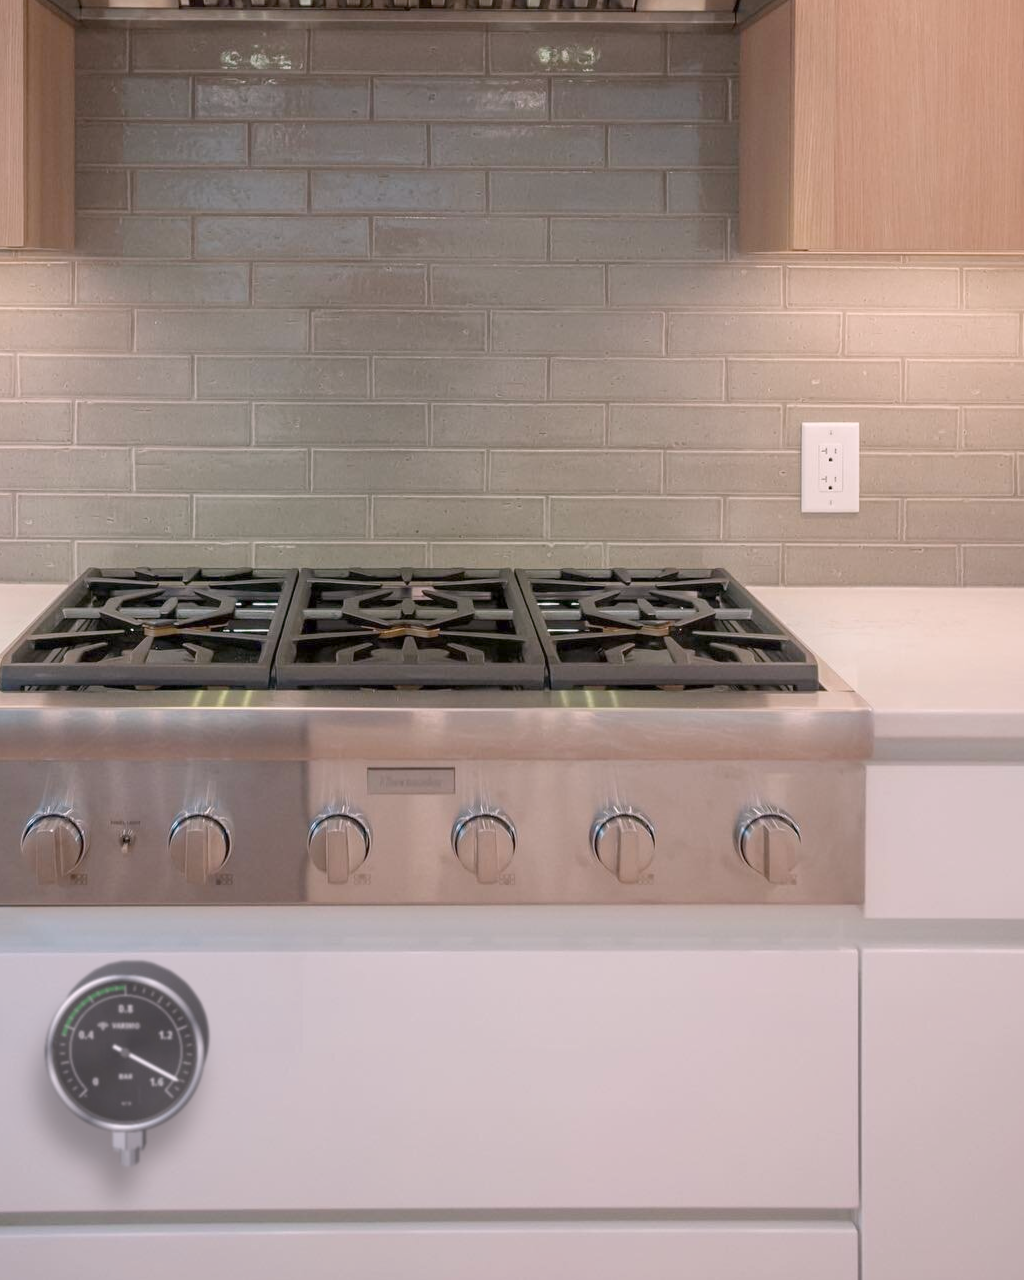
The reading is 1.5 bar
